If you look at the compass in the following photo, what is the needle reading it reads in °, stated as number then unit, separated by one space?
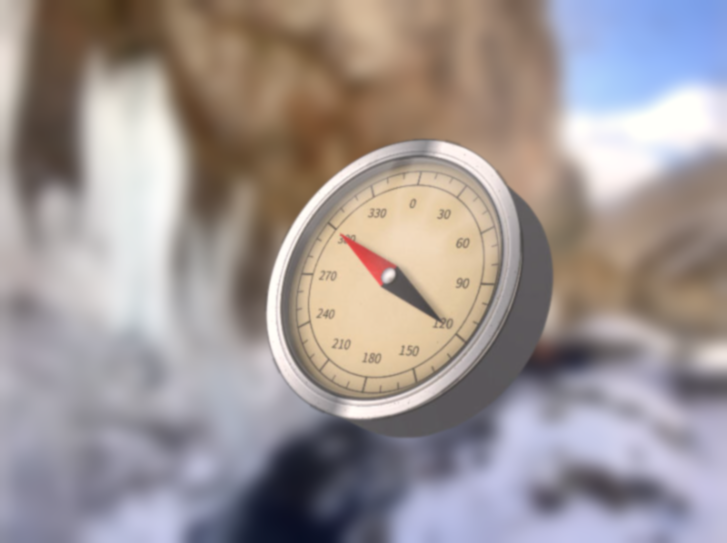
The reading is 300 °
